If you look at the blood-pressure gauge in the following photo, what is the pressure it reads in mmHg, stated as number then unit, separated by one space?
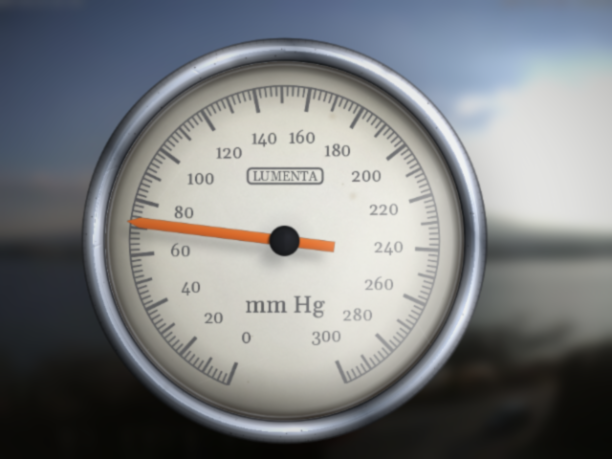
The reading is 72 mmHg
